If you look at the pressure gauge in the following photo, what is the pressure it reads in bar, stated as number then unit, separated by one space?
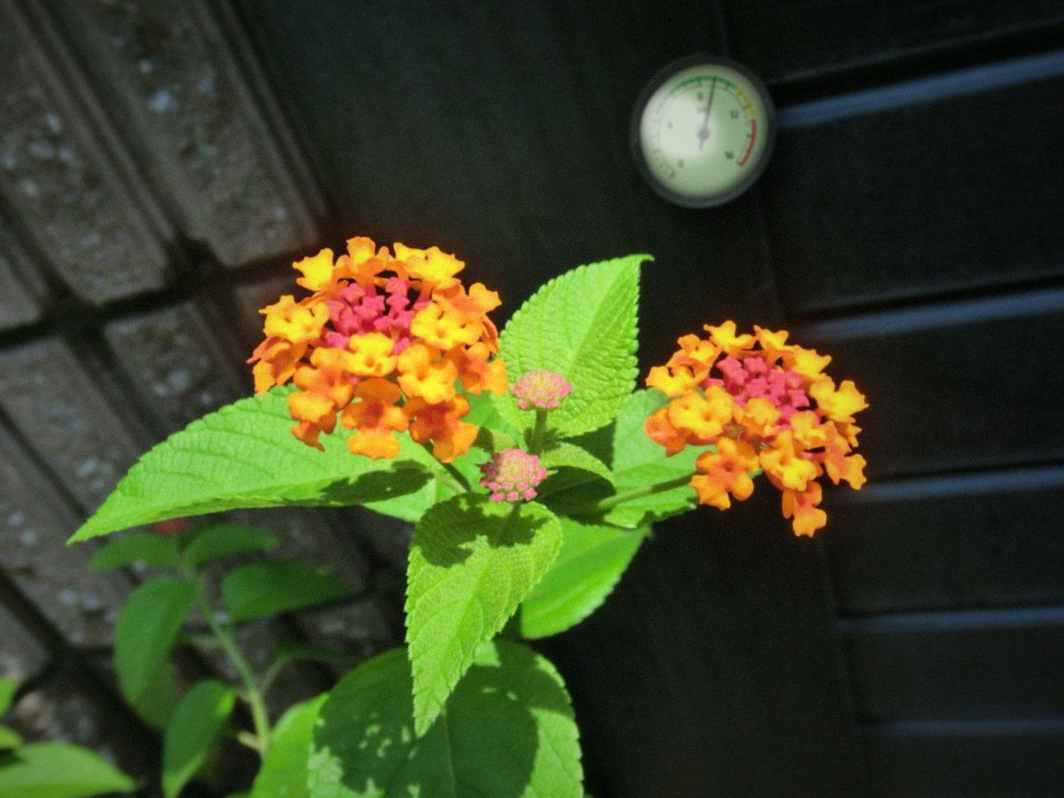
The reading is 9 bar
